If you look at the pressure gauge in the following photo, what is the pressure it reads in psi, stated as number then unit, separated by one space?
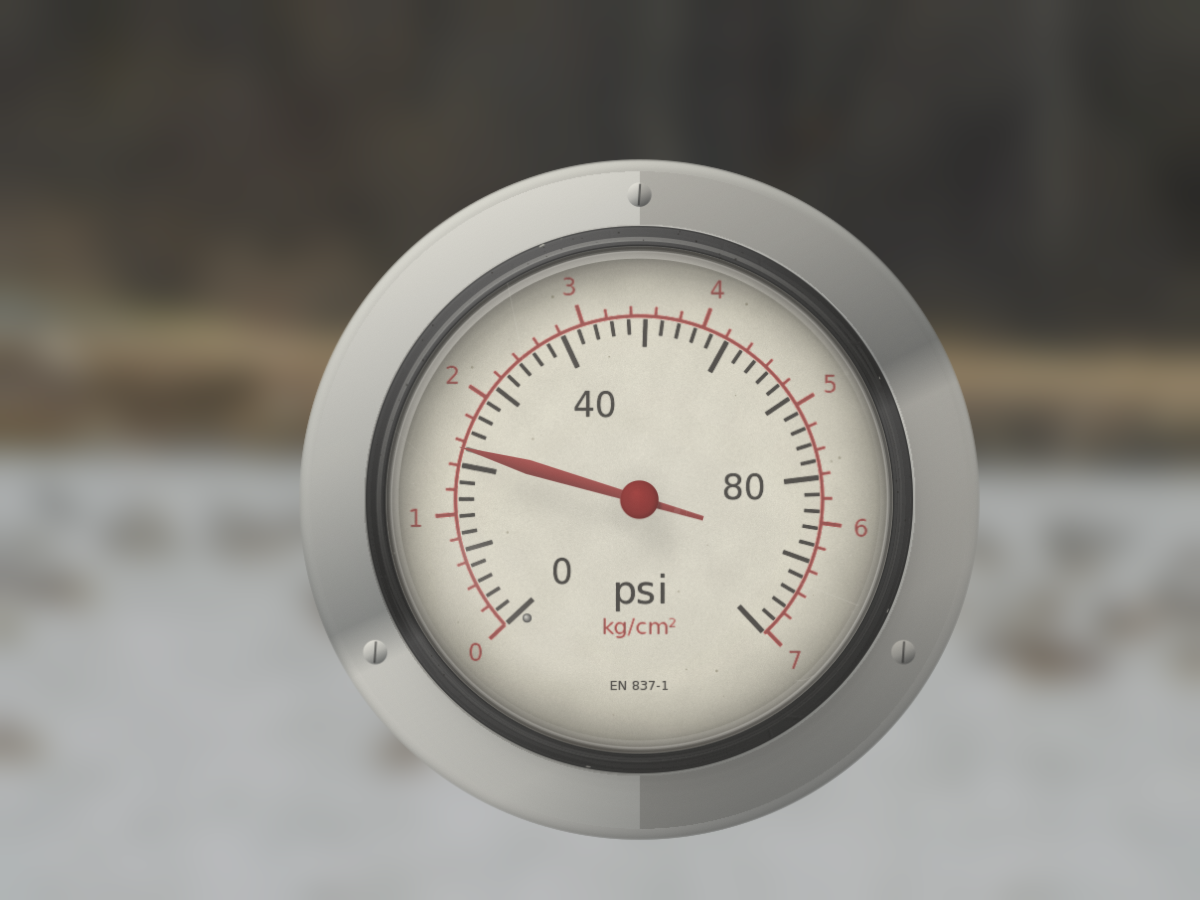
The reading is 22 psi
